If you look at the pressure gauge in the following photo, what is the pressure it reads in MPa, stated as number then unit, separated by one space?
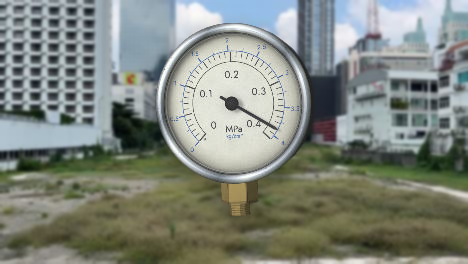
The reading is 0.38 MPa
